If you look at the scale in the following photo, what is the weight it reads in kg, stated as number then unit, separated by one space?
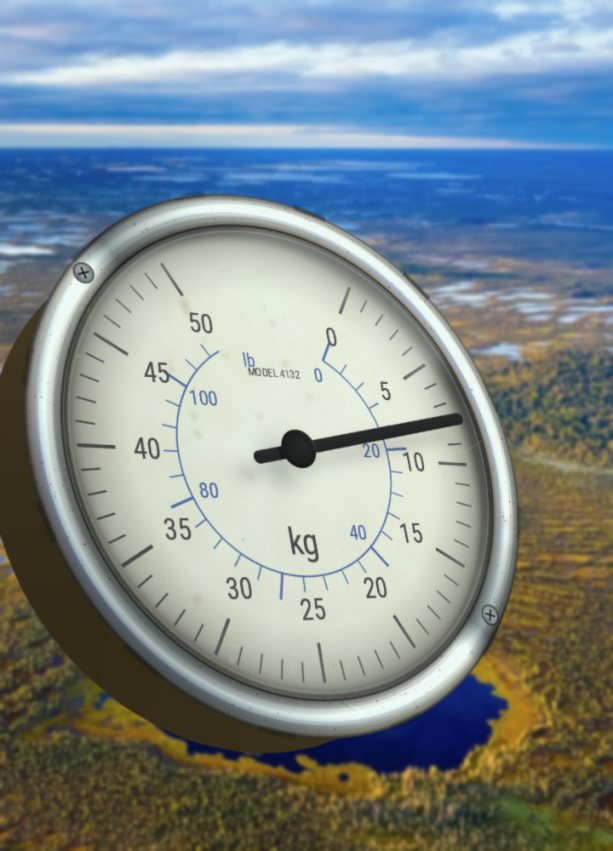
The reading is 8 kg
